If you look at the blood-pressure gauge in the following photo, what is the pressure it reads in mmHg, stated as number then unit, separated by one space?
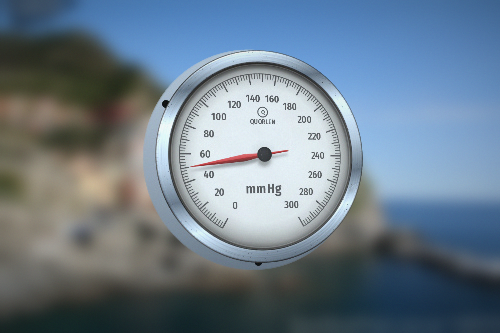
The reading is 50 mmHg
